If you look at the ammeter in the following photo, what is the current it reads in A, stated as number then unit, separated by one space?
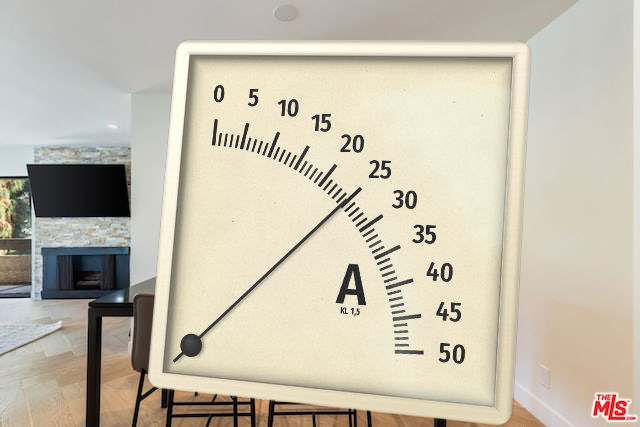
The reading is 25 A
